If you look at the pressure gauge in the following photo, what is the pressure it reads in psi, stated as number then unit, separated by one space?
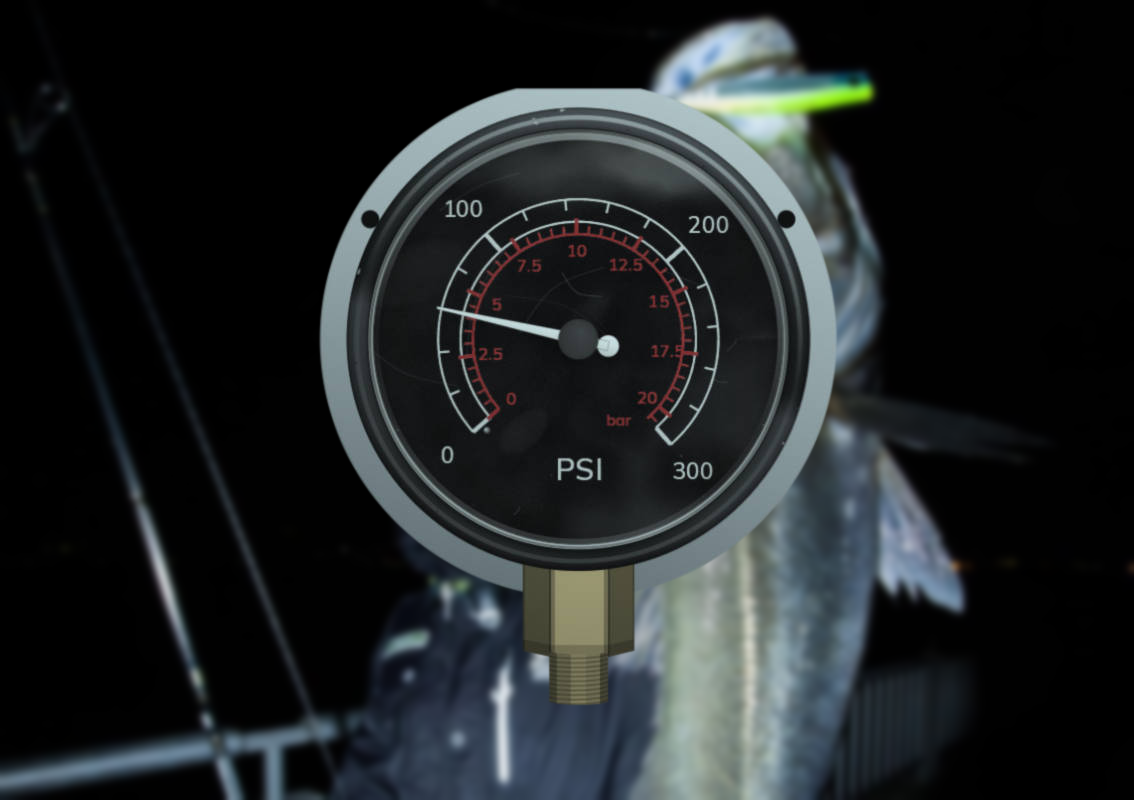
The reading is 60 psi
